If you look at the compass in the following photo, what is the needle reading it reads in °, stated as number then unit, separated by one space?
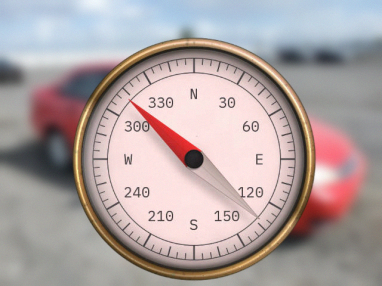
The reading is 312.5 °
